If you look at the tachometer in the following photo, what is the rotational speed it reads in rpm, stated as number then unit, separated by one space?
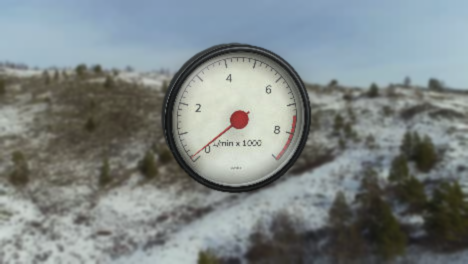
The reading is 200 rpm
